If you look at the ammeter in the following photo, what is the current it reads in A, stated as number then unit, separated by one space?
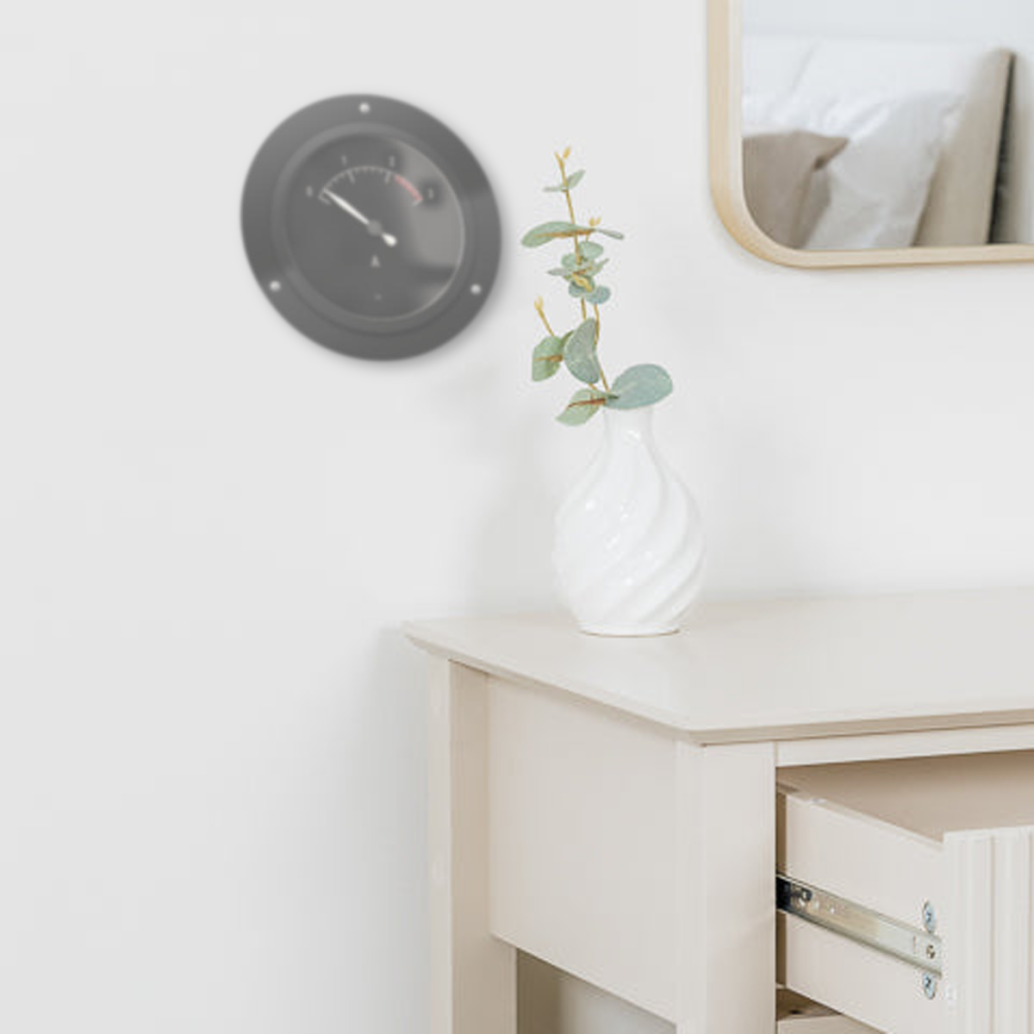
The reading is 0.2 A
